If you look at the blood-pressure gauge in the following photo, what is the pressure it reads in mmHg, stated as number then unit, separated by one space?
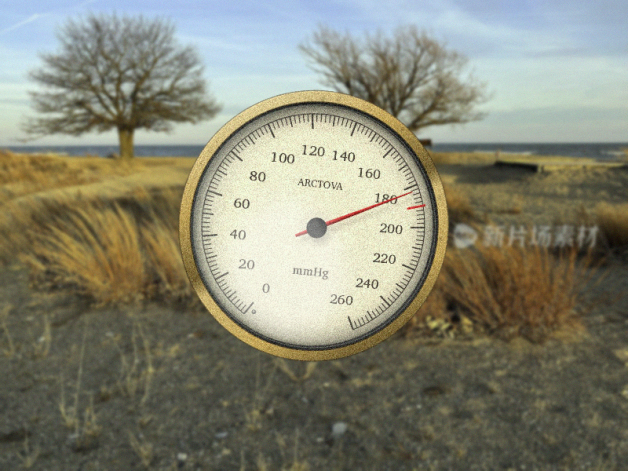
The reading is 182 mmHg
